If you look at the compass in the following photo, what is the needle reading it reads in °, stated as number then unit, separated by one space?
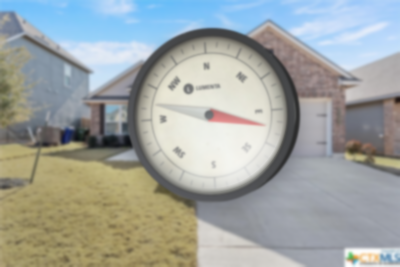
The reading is 105 °
